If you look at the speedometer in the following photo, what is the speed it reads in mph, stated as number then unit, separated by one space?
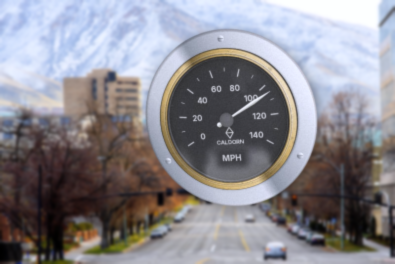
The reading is 105 mph
